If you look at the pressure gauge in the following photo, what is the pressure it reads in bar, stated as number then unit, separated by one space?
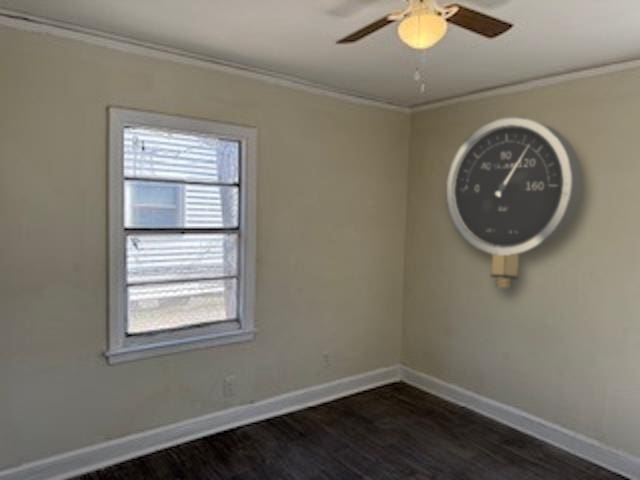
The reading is 110 bar
